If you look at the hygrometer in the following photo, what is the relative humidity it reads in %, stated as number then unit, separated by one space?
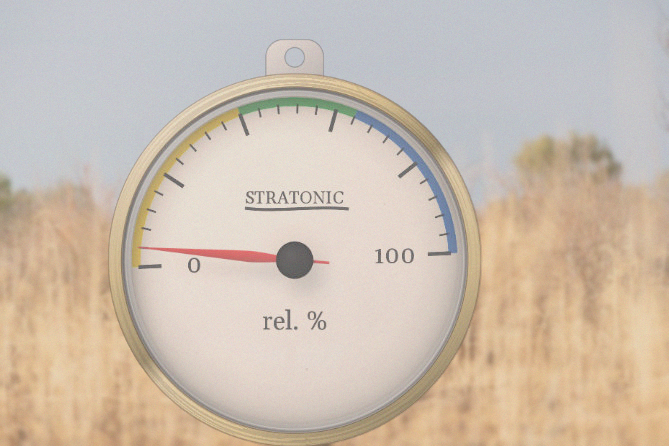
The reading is 4 %
